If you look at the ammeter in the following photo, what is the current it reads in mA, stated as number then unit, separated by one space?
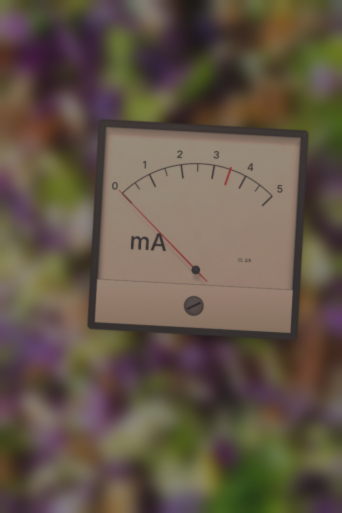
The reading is 0 mA
